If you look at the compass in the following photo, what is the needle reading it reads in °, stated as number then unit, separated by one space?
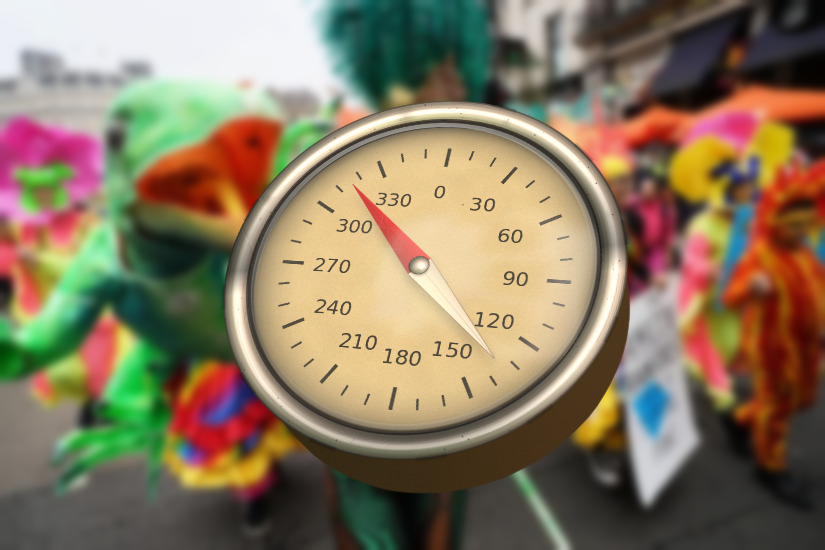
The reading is 315 °
